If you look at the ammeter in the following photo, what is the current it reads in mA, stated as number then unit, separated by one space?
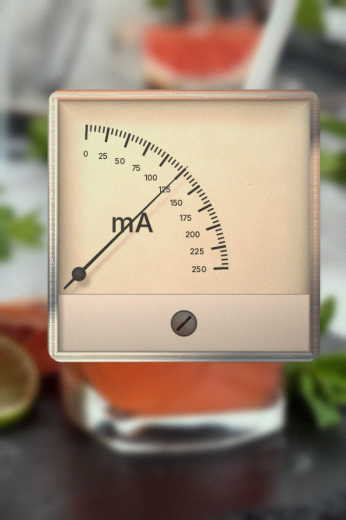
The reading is 125 mA
